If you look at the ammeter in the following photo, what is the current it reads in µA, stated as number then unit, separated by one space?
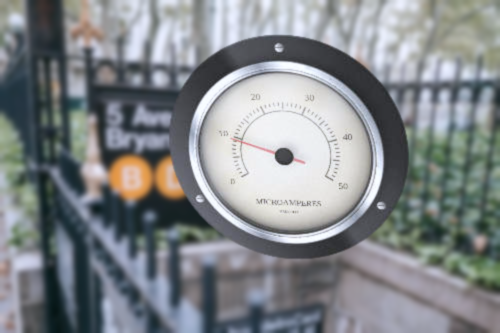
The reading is 10 µA
